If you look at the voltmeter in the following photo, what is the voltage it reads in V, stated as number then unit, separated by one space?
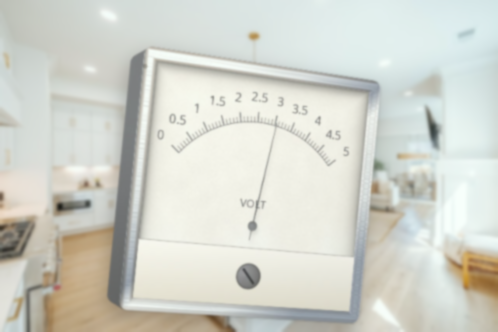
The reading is 3 V
